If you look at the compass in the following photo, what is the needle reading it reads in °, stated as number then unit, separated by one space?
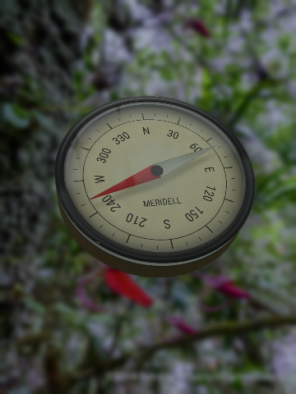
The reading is 250 °
